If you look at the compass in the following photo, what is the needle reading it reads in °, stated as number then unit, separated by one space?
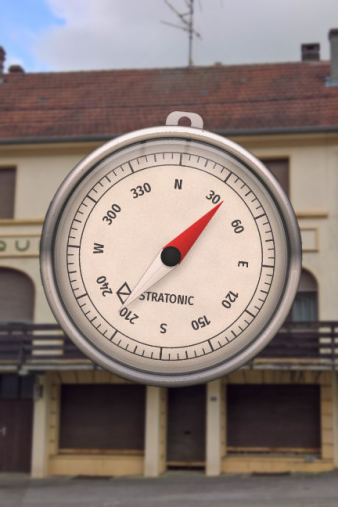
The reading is 37.5 °
